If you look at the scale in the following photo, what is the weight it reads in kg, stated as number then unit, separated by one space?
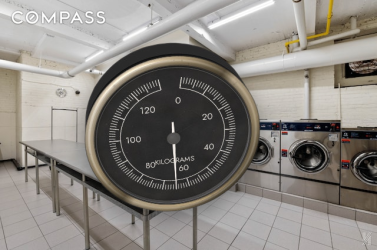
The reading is 65 kg
